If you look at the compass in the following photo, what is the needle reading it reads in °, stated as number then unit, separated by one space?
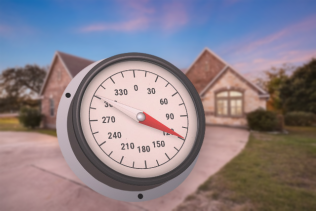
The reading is 120 °
